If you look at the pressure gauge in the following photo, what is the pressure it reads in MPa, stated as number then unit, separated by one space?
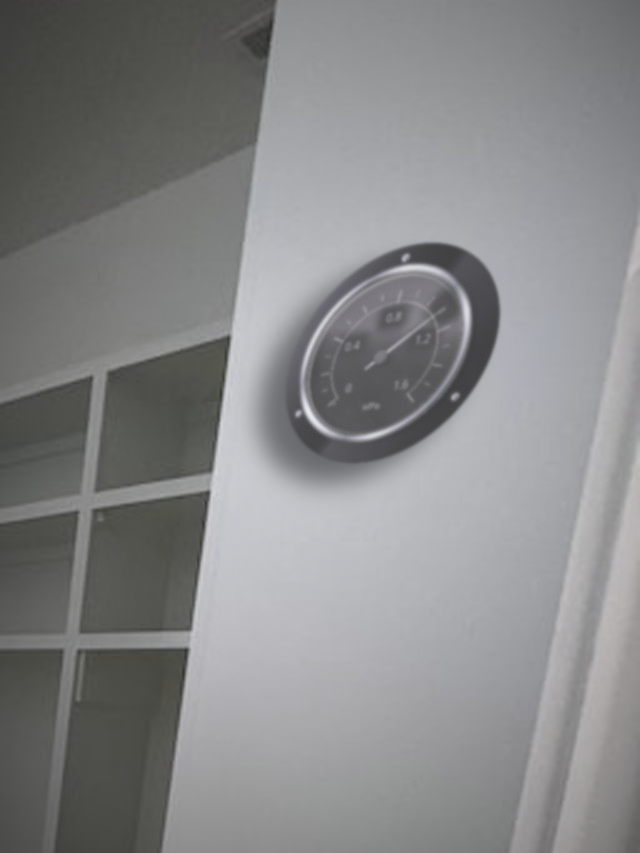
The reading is 1.1 MPa
